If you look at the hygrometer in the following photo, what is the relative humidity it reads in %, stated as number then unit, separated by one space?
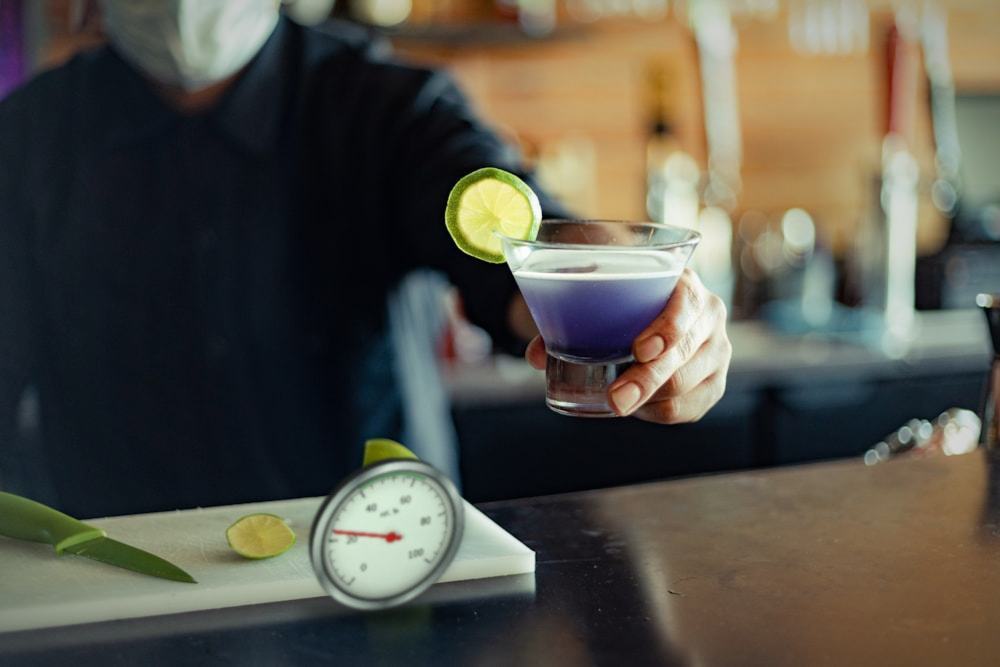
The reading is 24 %
